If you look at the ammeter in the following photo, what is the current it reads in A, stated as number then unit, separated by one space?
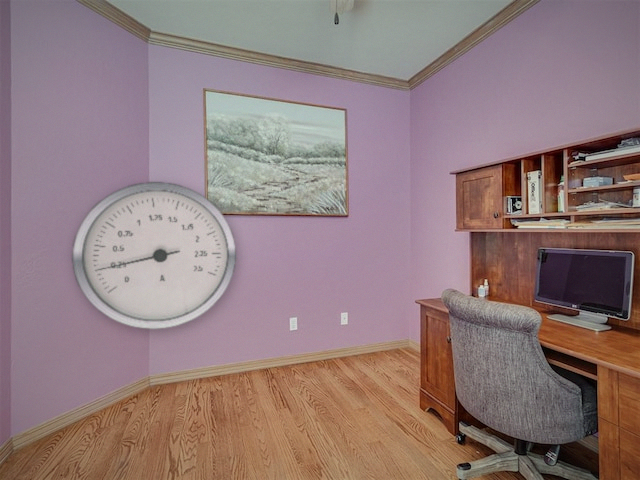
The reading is 0.25 A
